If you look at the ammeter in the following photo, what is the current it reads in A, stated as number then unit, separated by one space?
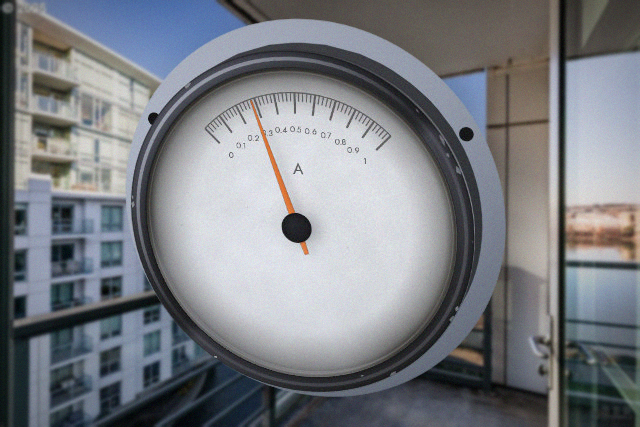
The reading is 0.3 A
